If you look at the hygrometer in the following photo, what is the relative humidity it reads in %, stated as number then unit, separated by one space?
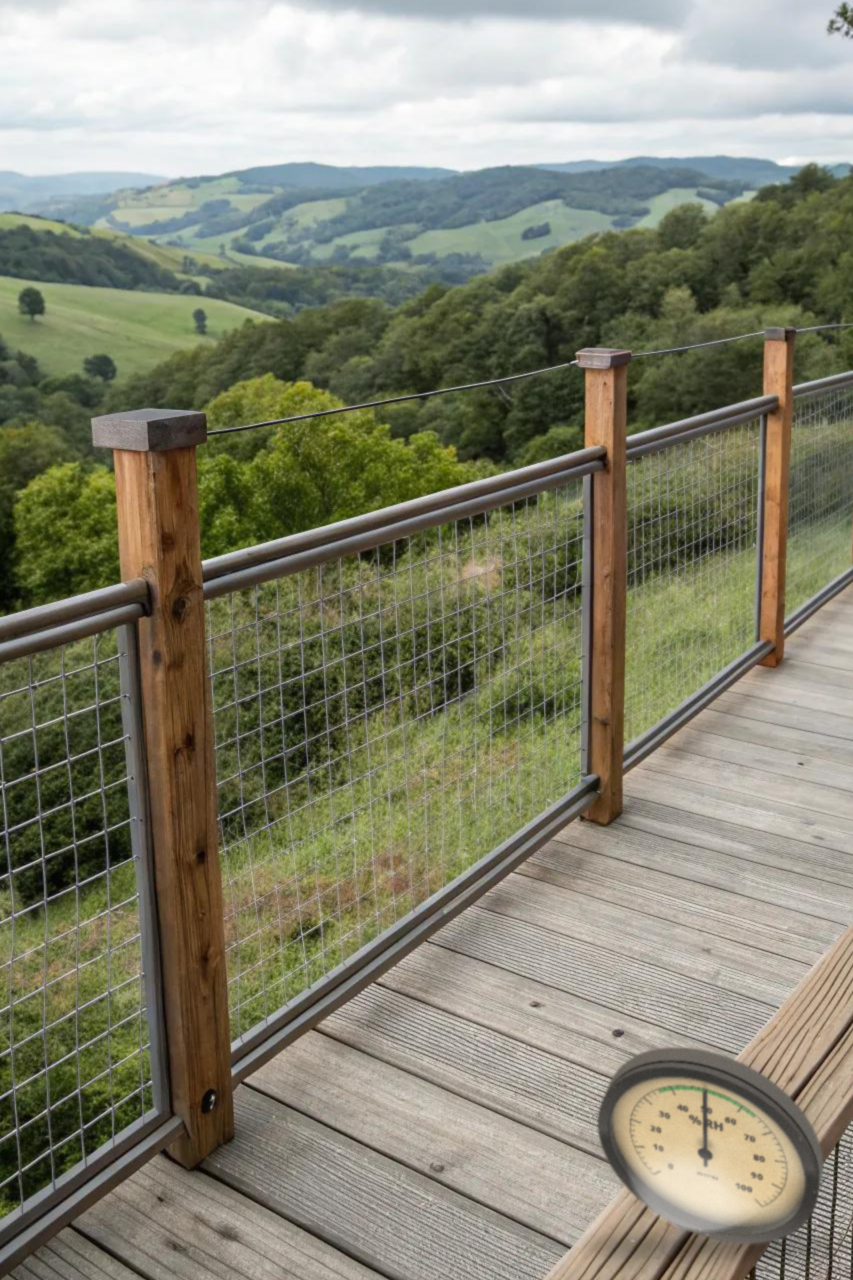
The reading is 50 %
